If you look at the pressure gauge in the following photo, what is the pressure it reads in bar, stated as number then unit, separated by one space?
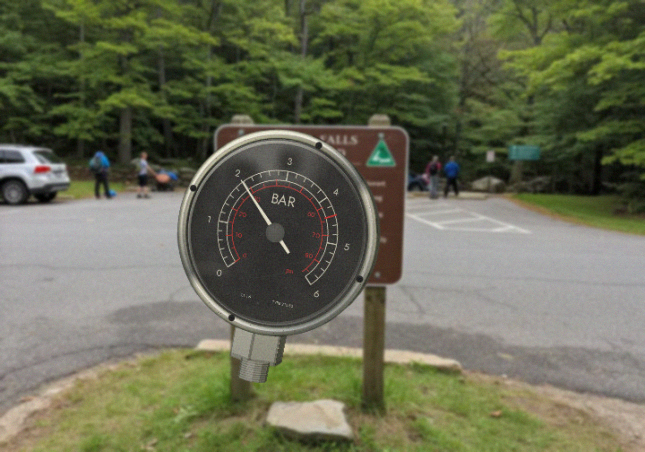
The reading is 2 bar
